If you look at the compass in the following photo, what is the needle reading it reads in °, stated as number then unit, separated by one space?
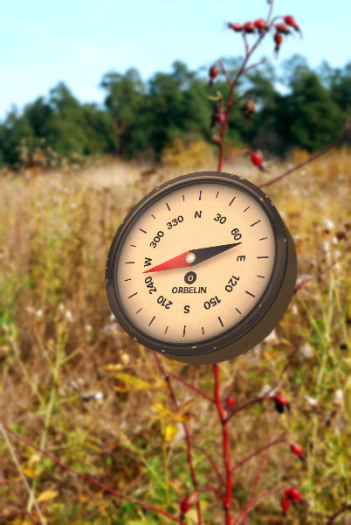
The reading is 255 °
